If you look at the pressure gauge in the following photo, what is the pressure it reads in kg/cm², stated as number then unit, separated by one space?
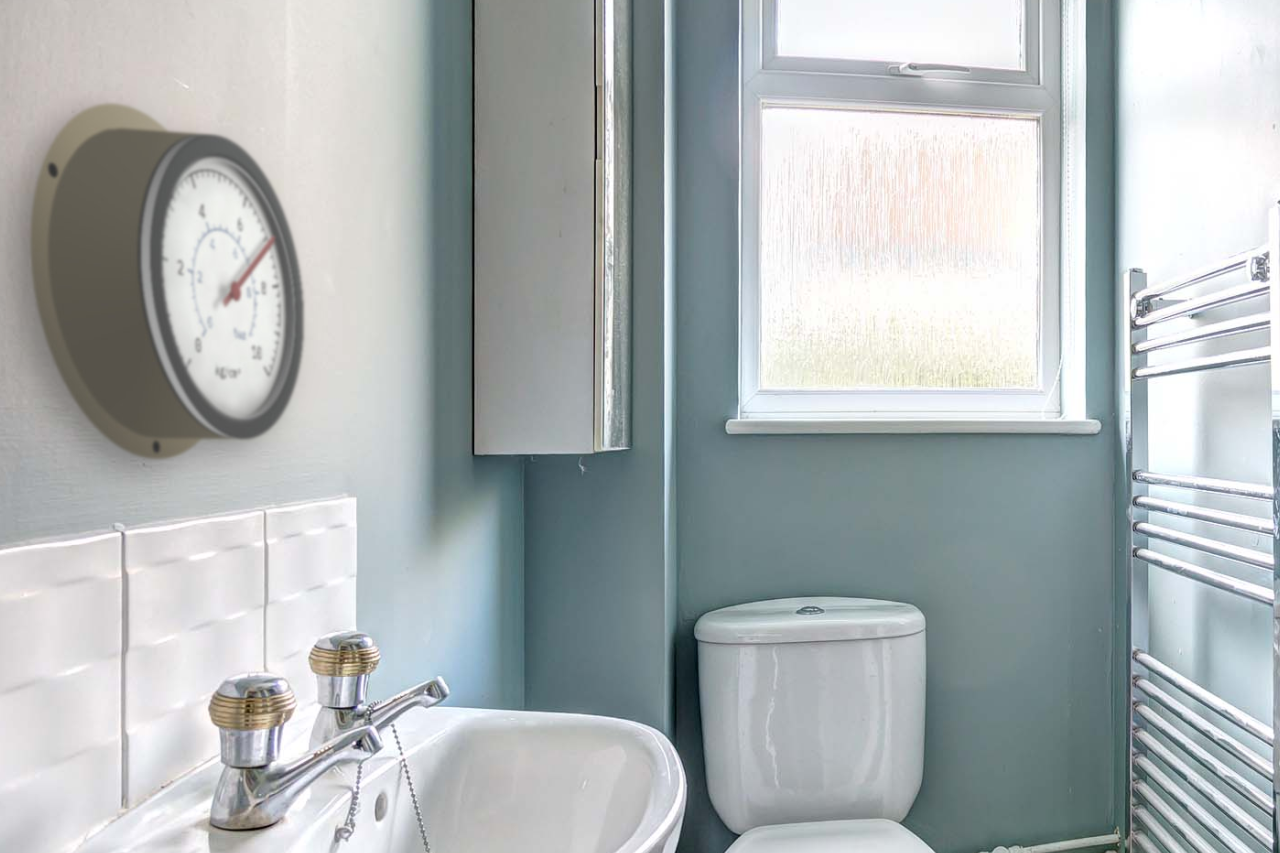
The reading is 7 kg/cm²
